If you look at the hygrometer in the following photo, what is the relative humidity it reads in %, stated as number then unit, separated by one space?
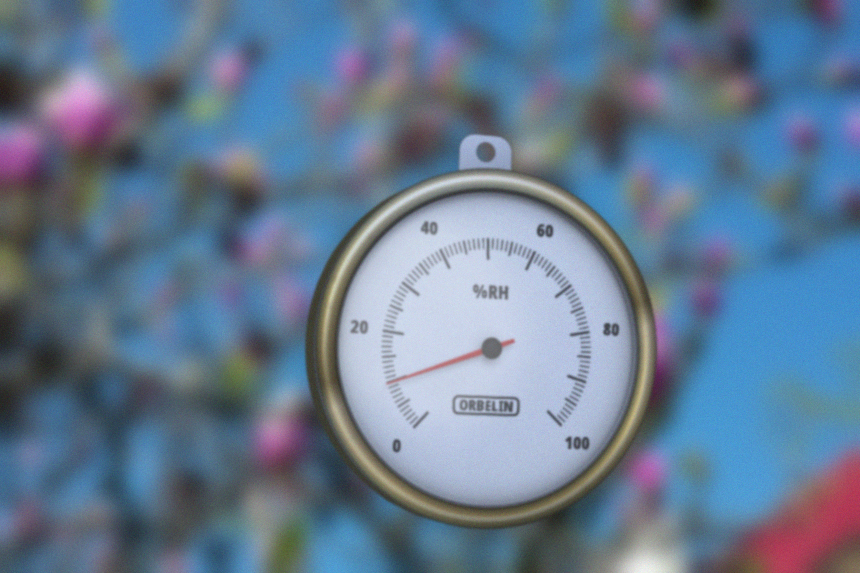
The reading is 10 %
